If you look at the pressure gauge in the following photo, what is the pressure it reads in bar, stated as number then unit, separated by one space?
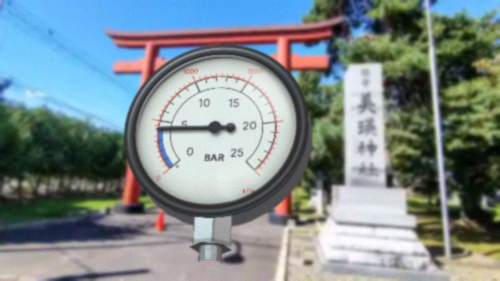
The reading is 4 bar
